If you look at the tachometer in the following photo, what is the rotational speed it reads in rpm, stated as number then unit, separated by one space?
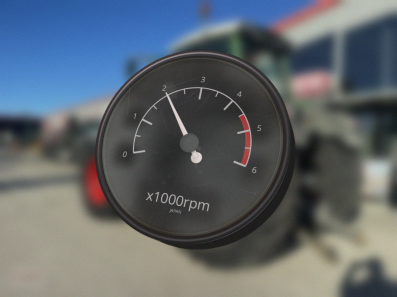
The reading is 2000 rpm
